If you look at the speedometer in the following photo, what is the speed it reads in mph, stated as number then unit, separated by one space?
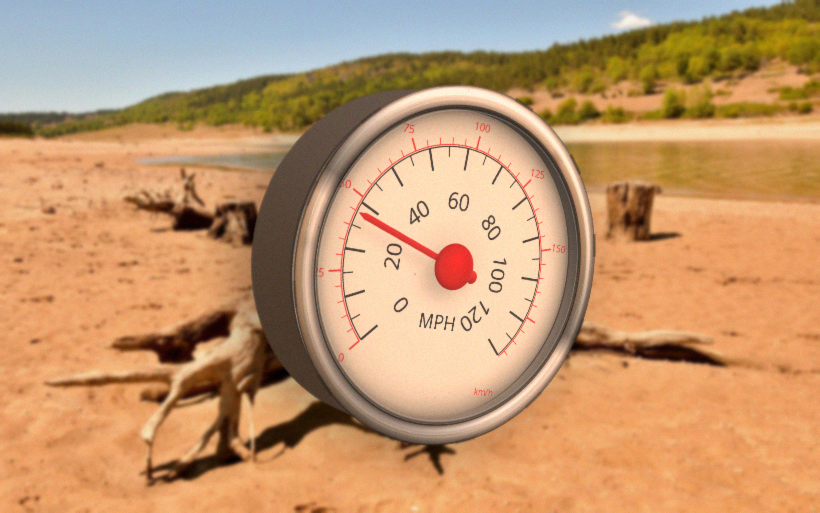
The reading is 27.5 mph
